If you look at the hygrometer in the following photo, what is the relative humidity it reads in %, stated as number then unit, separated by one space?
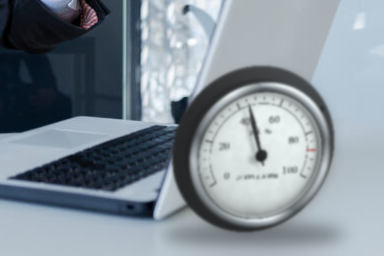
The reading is 44 %
